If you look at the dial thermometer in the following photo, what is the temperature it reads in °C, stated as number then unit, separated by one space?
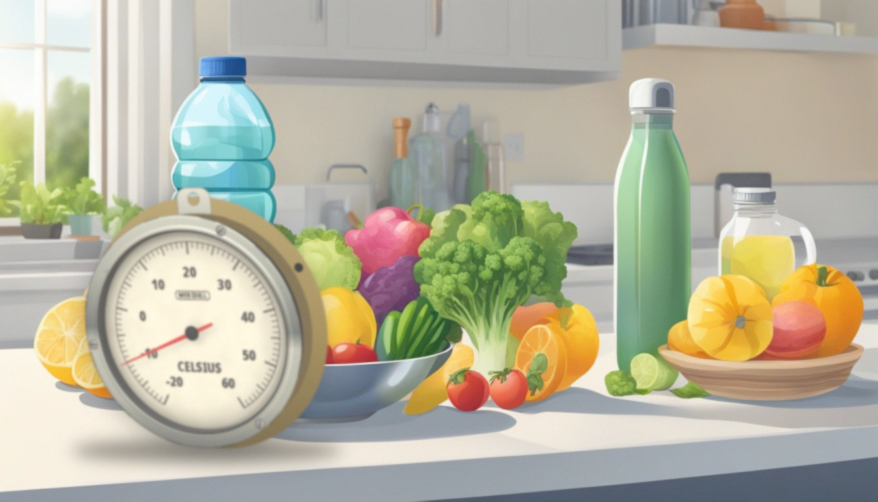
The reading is -10 °C
